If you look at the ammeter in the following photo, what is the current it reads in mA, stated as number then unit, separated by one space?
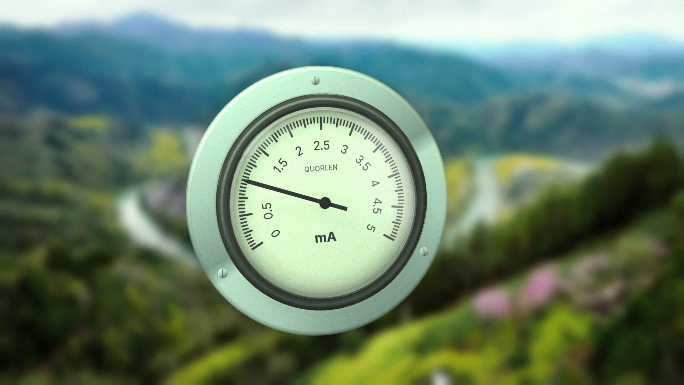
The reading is 1 mA
